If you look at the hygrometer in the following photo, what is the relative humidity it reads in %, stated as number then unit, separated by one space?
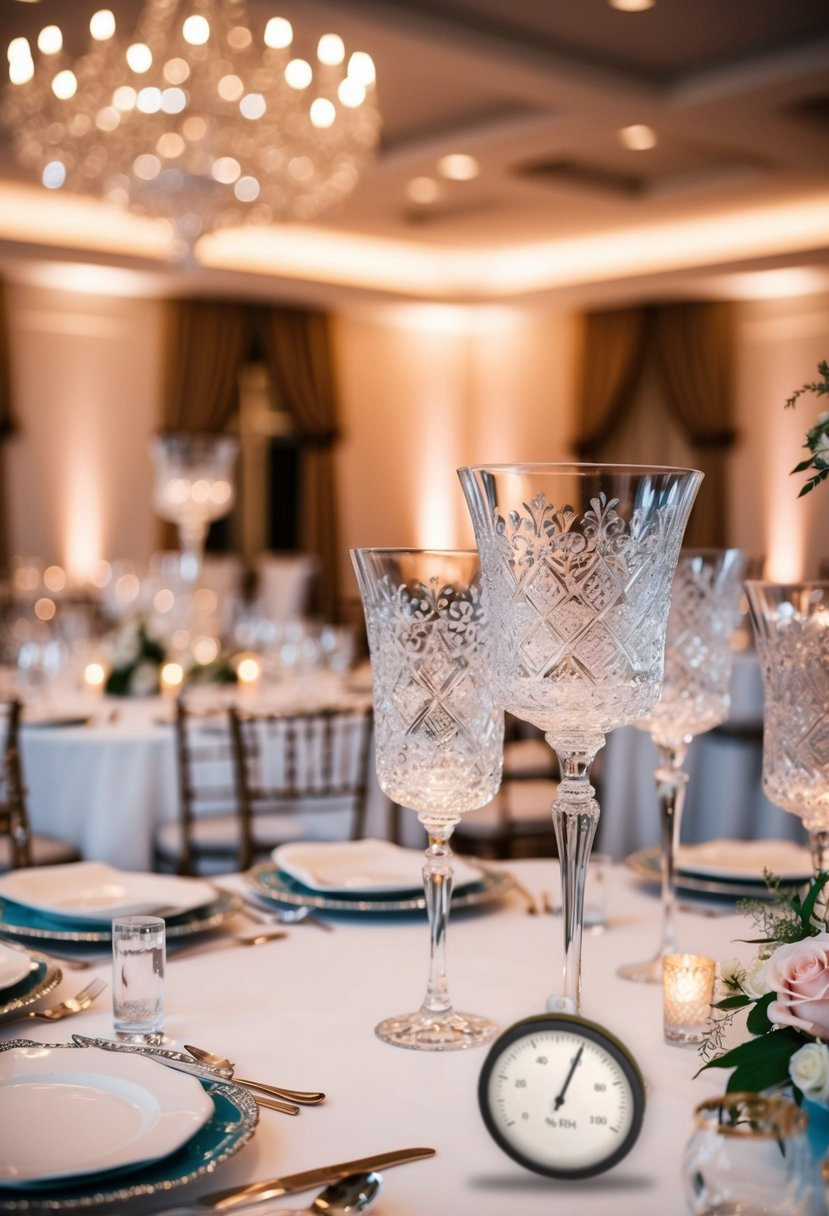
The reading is 60 %
